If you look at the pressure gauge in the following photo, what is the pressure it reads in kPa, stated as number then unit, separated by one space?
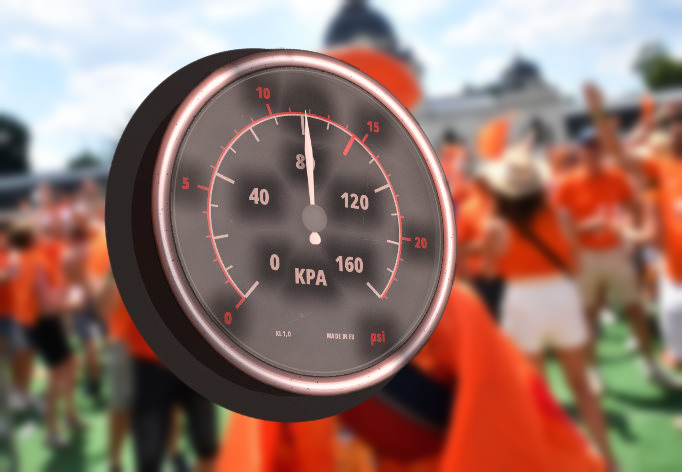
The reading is 80 kPa
